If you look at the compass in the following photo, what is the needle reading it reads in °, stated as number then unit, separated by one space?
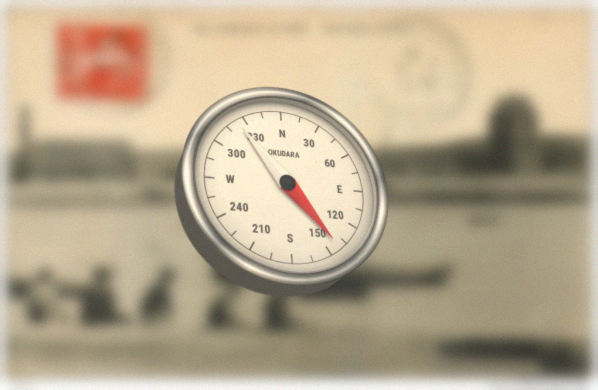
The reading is 142.5 °
